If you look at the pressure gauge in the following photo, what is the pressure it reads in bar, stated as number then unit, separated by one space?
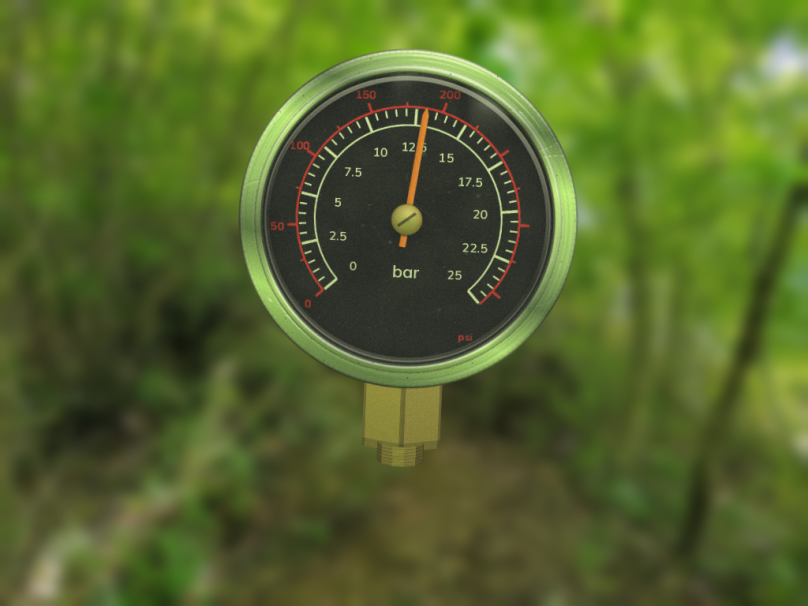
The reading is 13 bar
